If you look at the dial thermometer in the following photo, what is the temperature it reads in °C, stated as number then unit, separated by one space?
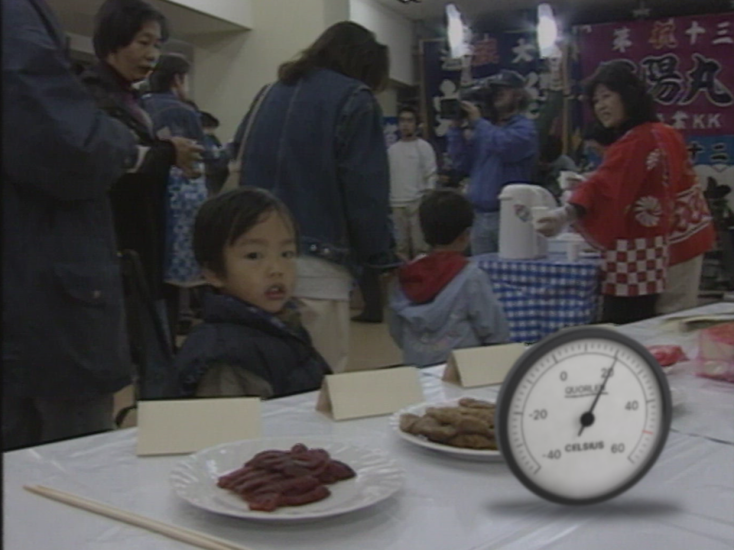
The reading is 20 °C
